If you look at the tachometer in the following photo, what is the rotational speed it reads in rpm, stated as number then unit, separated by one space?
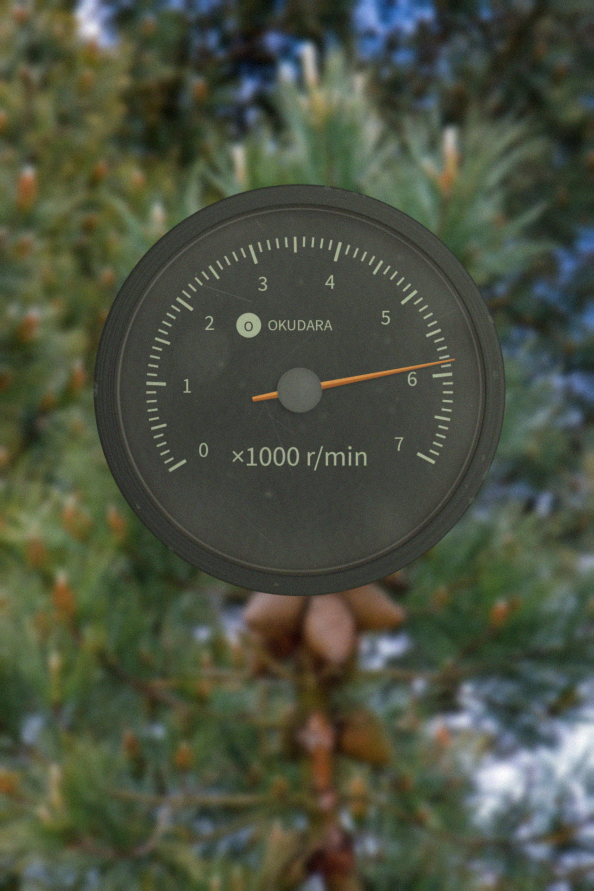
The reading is 5850 rpm
